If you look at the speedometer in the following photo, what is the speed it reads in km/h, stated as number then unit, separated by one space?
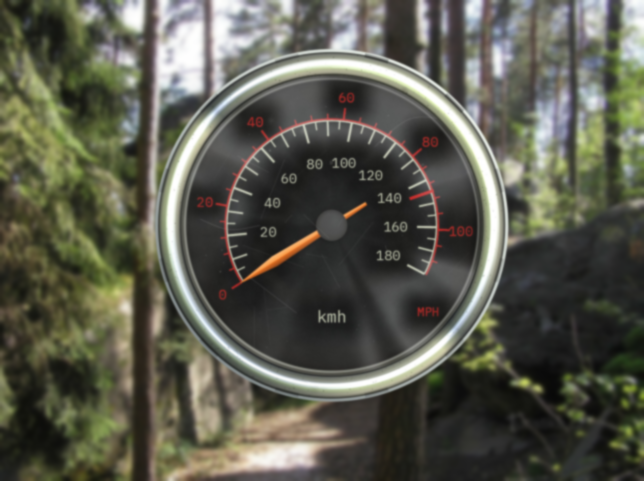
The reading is 0 km/h
